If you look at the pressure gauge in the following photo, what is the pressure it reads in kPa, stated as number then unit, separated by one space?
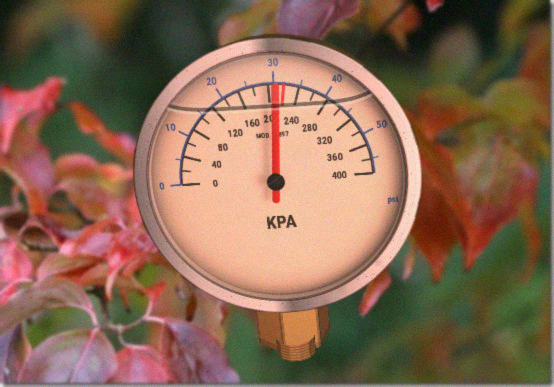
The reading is 210 kPa
